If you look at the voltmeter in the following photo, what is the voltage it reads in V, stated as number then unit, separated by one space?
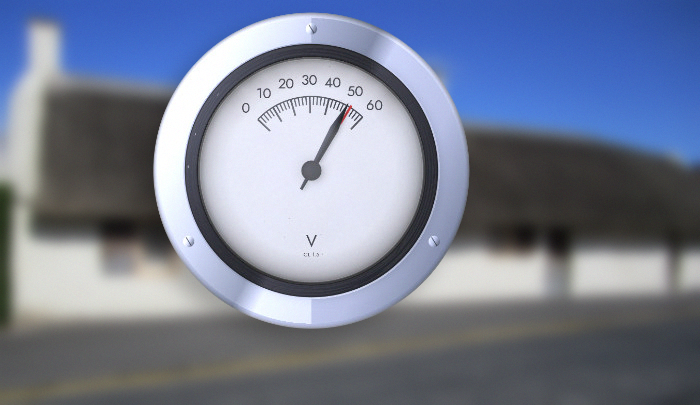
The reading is 50 V
